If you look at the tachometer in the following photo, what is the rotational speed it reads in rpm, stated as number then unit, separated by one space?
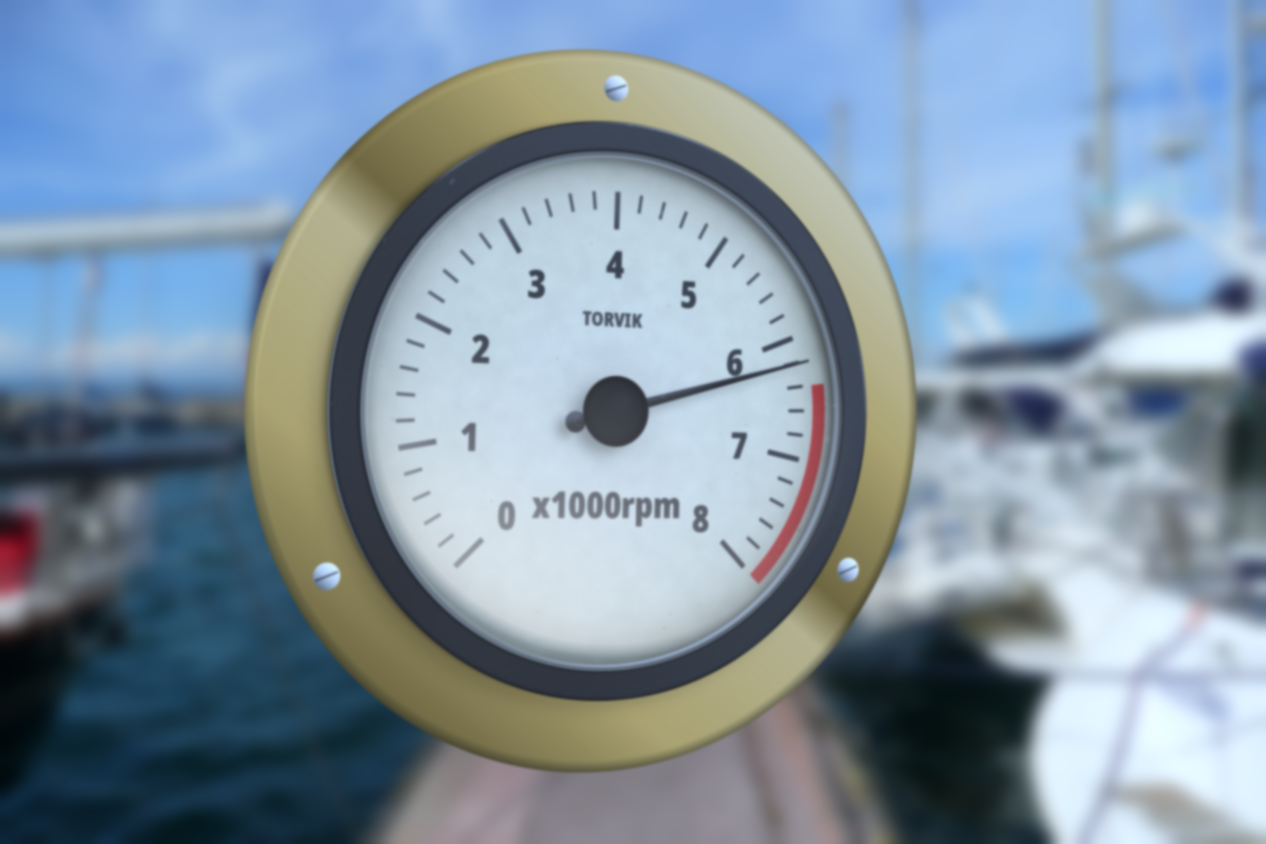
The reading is 6200 rpm
